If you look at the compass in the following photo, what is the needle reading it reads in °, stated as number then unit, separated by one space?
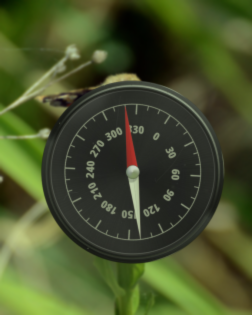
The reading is 320 °
